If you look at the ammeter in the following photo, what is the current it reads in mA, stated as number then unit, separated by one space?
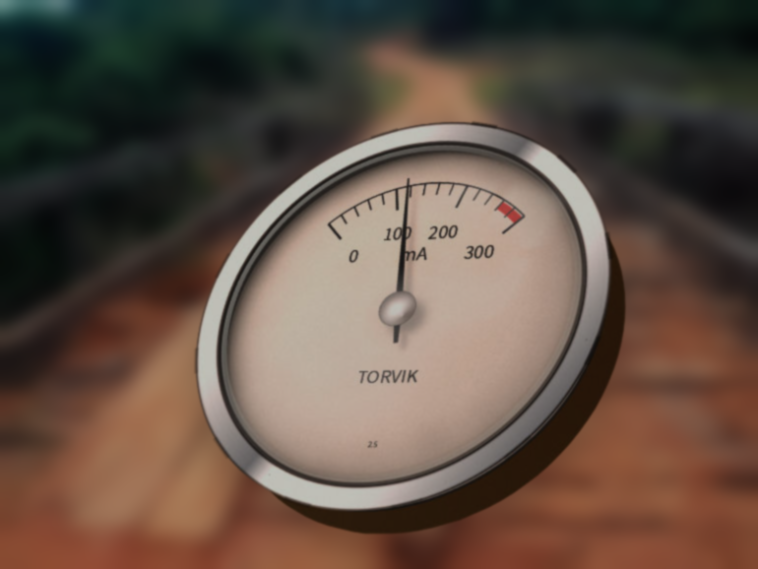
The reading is 120 mA
